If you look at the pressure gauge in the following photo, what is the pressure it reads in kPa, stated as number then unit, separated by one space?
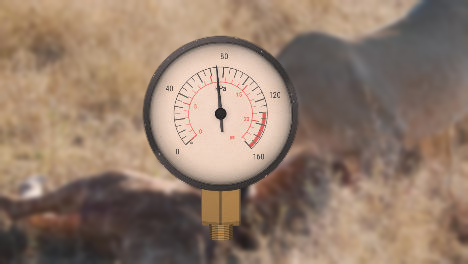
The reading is 75 kPa
